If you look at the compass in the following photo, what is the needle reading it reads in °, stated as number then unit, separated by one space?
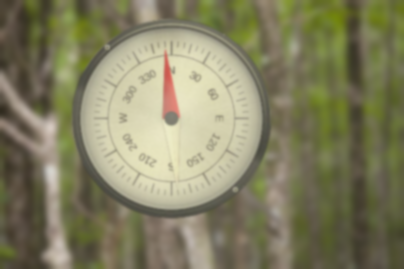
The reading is 355 °
